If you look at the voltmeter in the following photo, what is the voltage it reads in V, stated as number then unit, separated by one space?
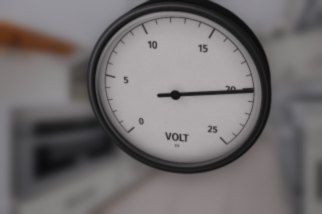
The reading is 20 V
